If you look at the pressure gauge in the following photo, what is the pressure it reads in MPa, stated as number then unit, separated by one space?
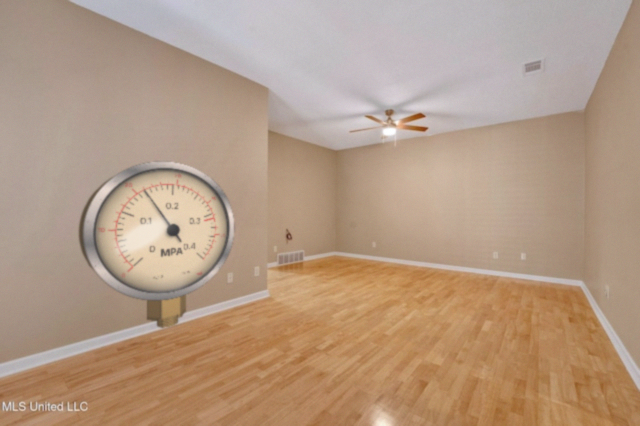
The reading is 0.15 MPa
